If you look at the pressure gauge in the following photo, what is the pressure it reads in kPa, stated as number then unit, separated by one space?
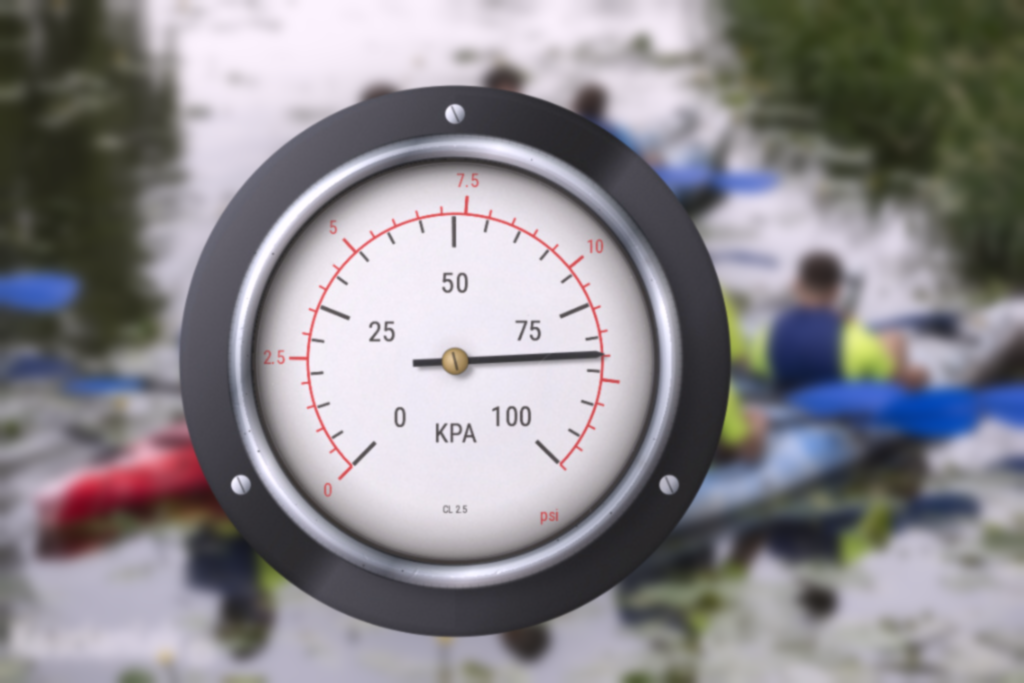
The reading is 82.5 kPa
